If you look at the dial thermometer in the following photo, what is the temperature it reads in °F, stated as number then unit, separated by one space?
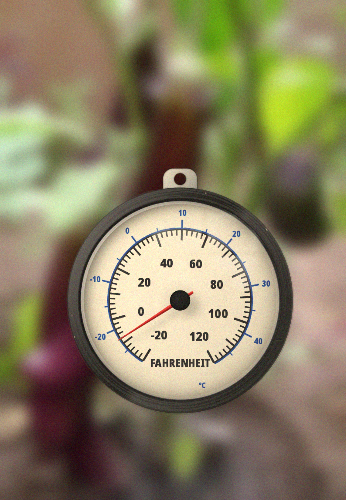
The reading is -8 °F
